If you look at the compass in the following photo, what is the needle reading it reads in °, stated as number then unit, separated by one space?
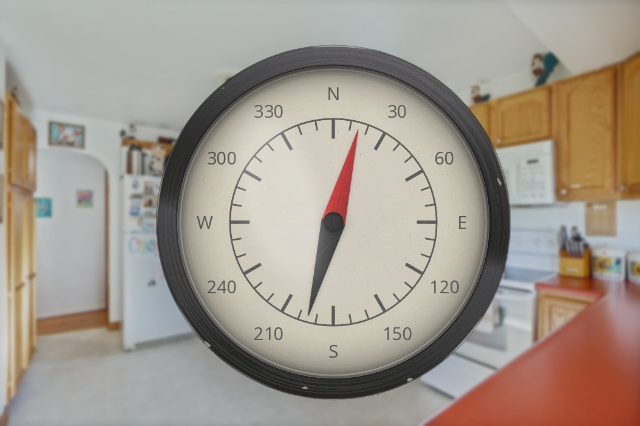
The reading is 15 °
